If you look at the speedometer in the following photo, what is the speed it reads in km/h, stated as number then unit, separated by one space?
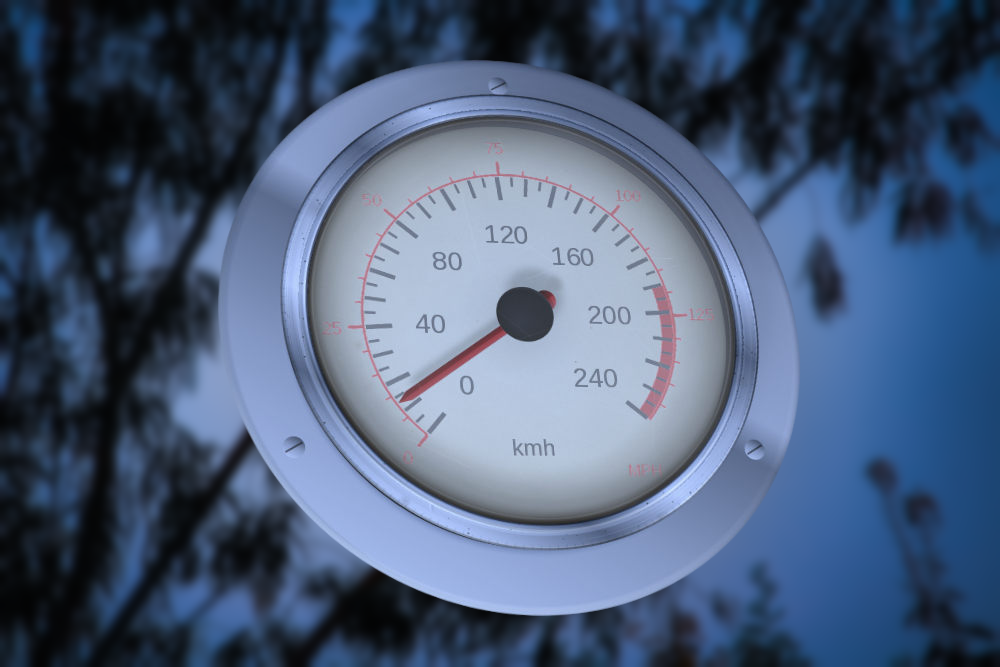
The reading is 12.5 km/h
